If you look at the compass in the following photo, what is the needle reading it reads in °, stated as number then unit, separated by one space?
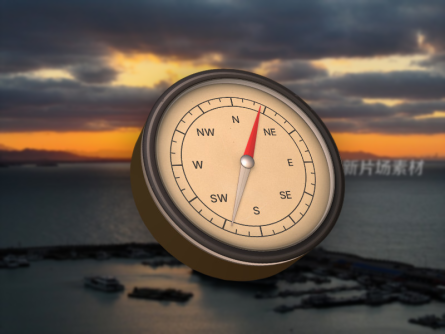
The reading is 25 °
